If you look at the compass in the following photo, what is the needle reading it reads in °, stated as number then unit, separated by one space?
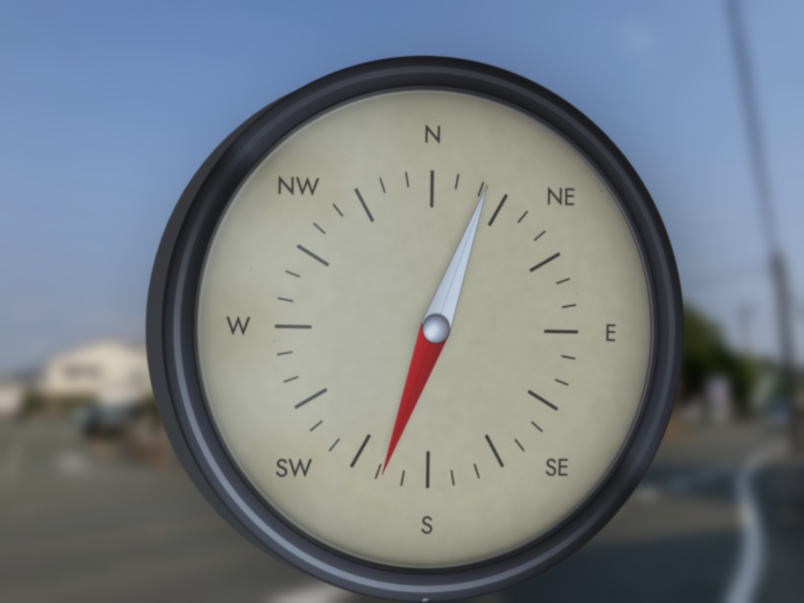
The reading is 200 °
